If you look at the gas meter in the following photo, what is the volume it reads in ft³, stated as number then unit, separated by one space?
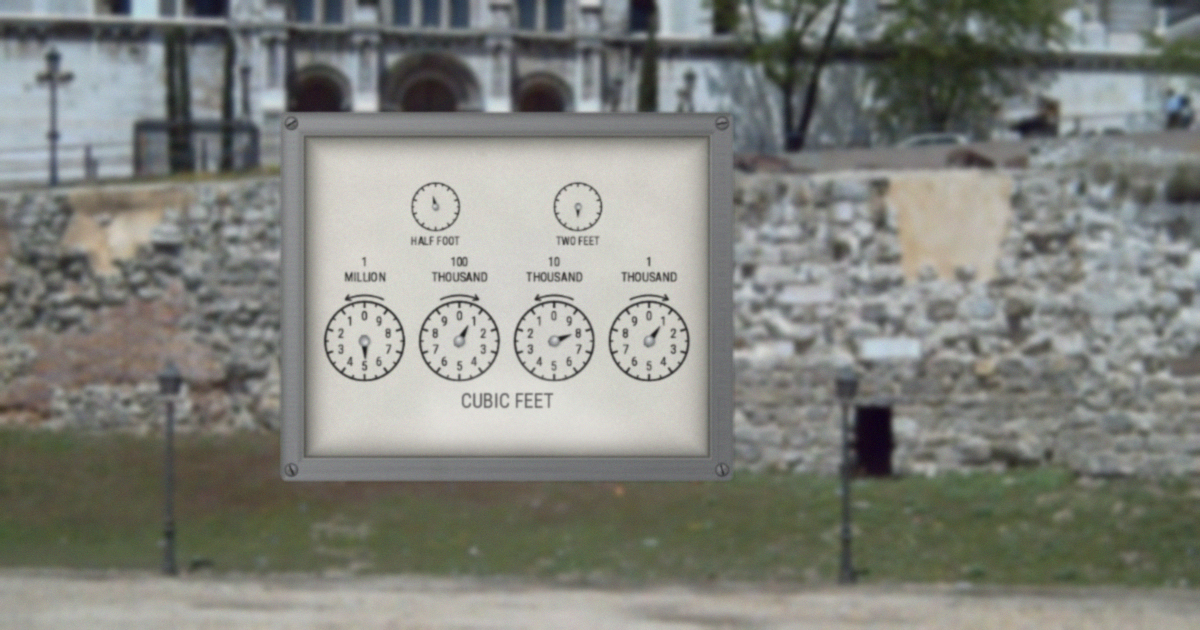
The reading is 508100 ft³
